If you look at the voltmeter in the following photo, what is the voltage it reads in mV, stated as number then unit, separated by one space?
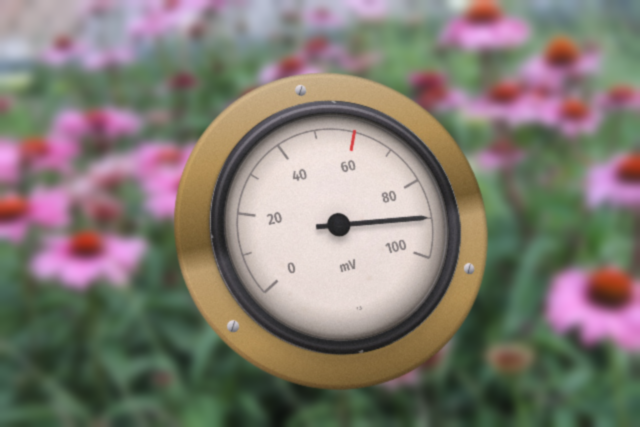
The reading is 90 mV
